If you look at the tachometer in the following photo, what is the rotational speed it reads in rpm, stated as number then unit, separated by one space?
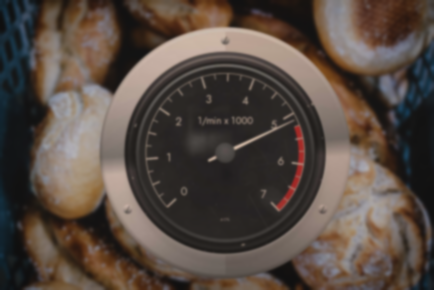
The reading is 5125 rpm
